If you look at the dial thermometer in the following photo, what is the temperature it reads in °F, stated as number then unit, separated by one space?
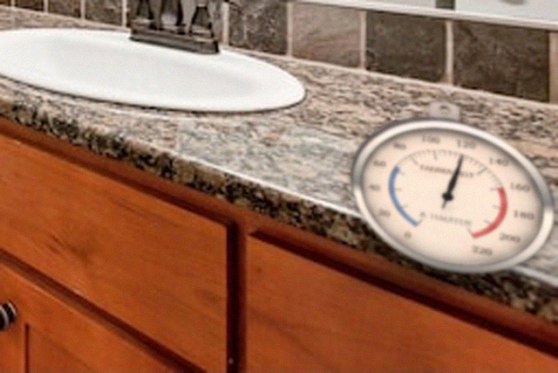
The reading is 120 °F
